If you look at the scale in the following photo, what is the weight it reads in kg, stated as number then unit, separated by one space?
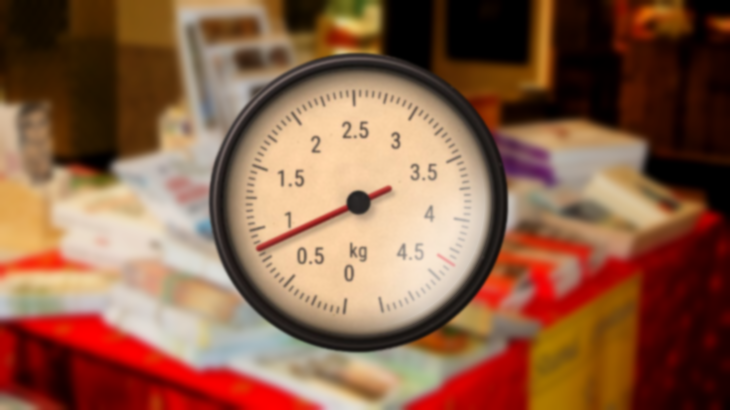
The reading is 0.85 kg
